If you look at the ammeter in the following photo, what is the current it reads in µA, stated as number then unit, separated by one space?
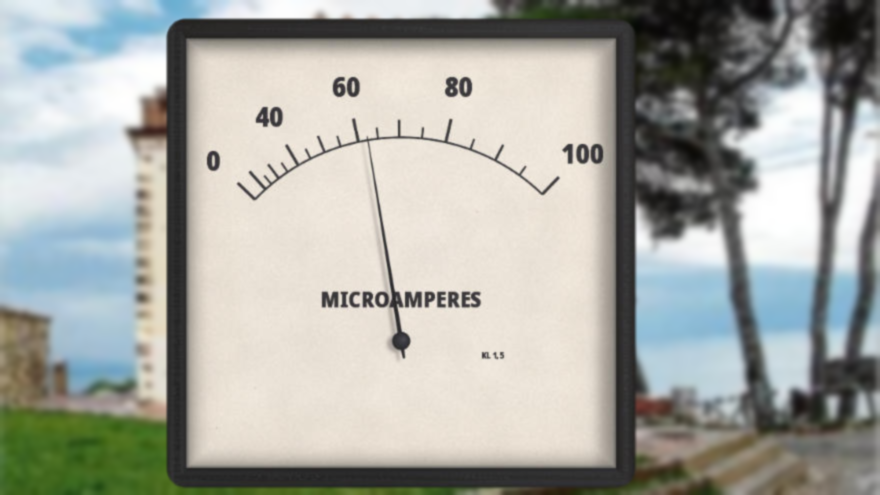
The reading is 62.5 µA
